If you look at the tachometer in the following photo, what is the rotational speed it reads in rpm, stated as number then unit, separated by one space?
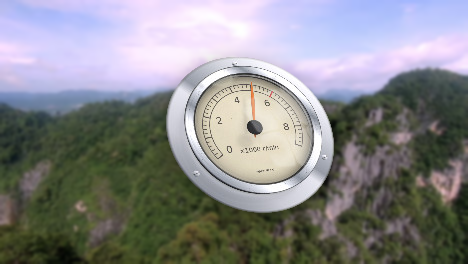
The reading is 5000 rpm
